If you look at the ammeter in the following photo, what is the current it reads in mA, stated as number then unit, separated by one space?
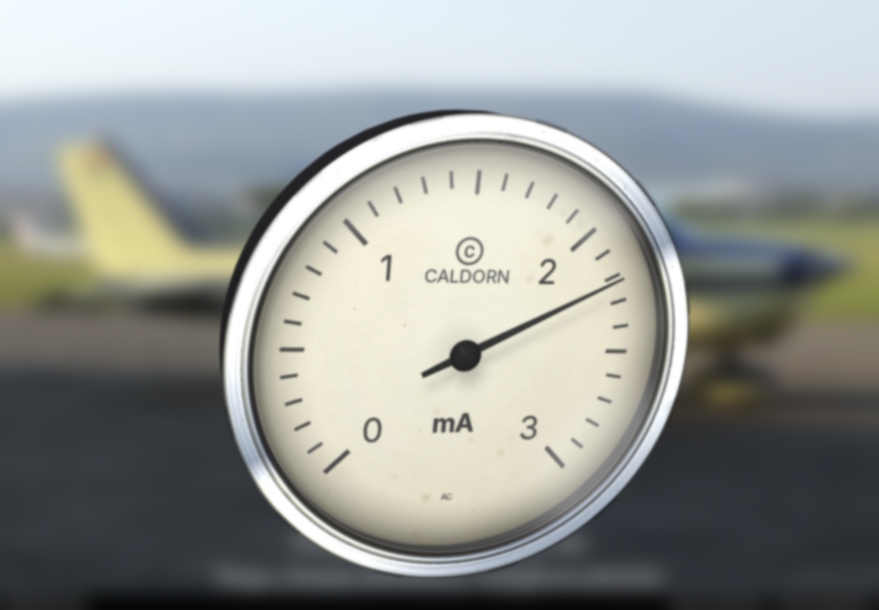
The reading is 2.2 mA
